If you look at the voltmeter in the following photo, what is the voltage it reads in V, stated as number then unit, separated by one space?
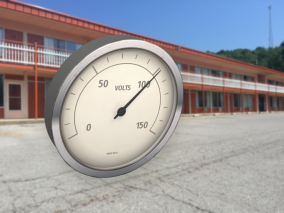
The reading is 100 V
